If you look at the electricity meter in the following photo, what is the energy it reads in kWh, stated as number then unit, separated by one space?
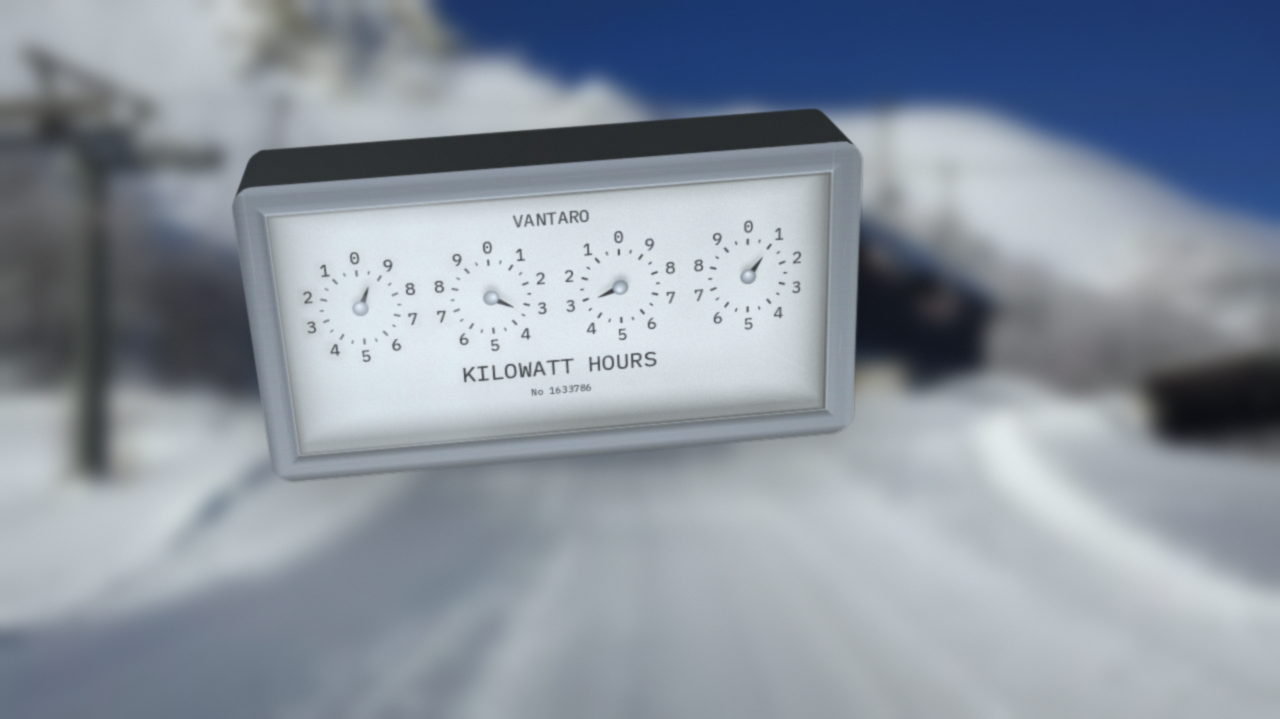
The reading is 9331 kWh
